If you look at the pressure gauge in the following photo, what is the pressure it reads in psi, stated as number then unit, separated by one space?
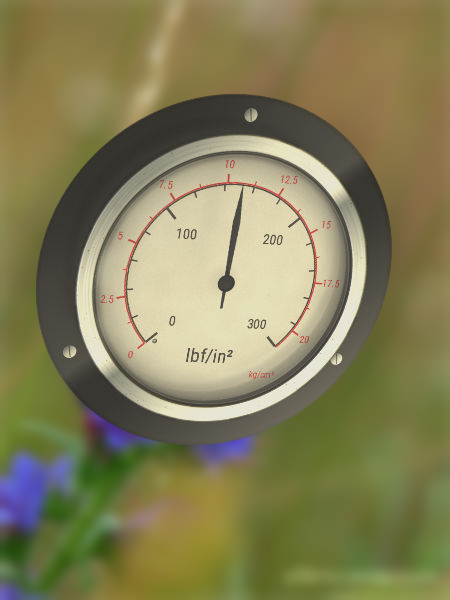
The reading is 150 psi
